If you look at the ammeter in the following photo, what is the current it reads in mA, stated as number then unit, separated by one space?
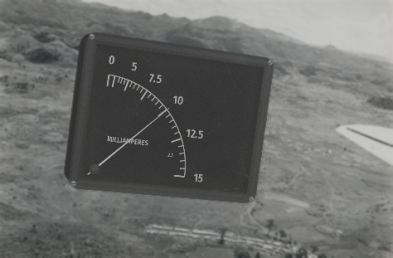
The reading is 10 mA
